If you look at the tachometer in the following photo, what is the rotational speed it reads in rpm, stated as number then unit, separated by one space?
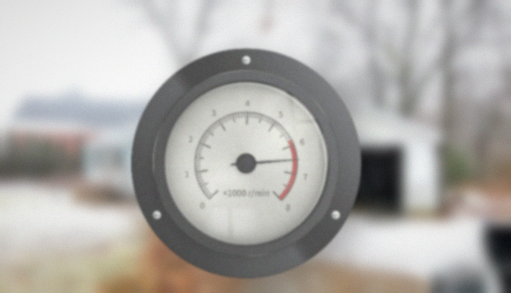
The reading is 6500 rpm
